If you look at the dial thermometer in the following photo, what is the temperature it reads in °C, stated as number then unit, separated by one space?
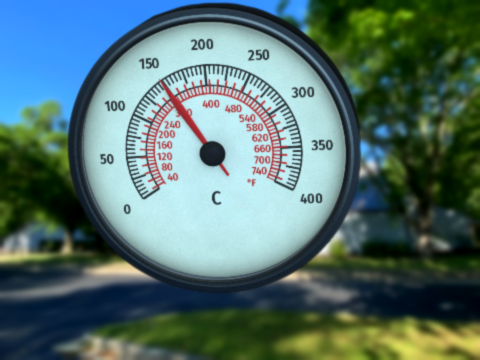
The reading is 150 °C
